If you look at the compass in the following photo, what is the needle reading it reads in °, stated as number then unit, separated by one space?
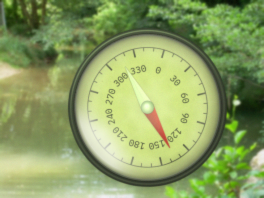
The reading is 135 °
